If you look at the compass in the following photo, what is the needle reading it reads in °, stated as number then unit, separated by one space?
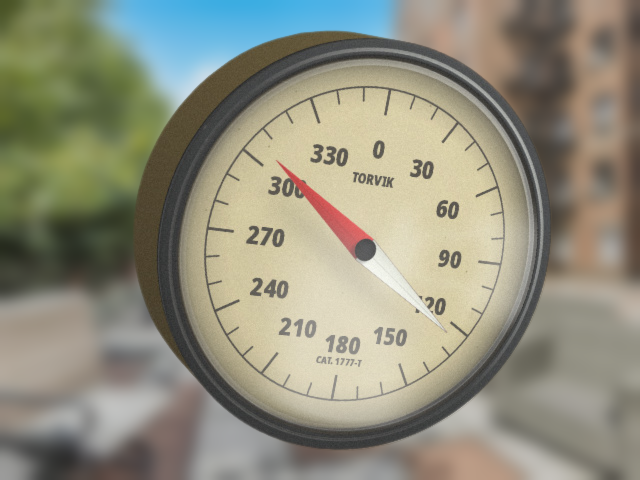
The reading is 305 °
